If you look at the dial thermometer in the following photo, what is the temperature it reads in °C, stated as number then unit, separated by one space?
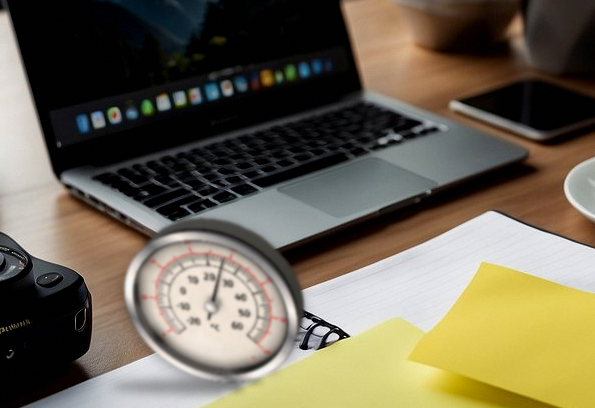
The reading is 25 °C
